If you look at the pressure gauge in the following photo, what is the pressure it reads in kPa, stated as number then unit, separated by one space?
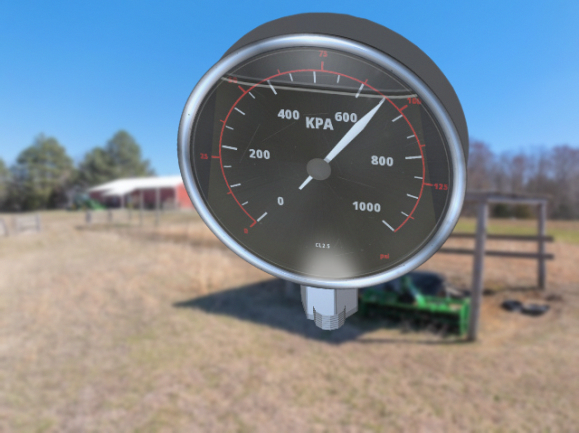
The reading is 650 kPa
